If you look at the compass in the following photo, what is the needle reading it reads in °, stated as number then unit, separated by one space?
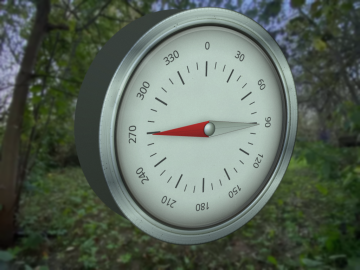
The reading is 270 °
